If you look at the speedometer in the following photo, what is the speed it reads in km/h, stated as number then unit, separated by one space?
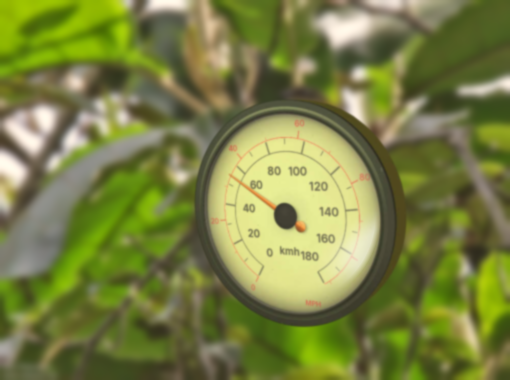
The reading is 55 km/h
